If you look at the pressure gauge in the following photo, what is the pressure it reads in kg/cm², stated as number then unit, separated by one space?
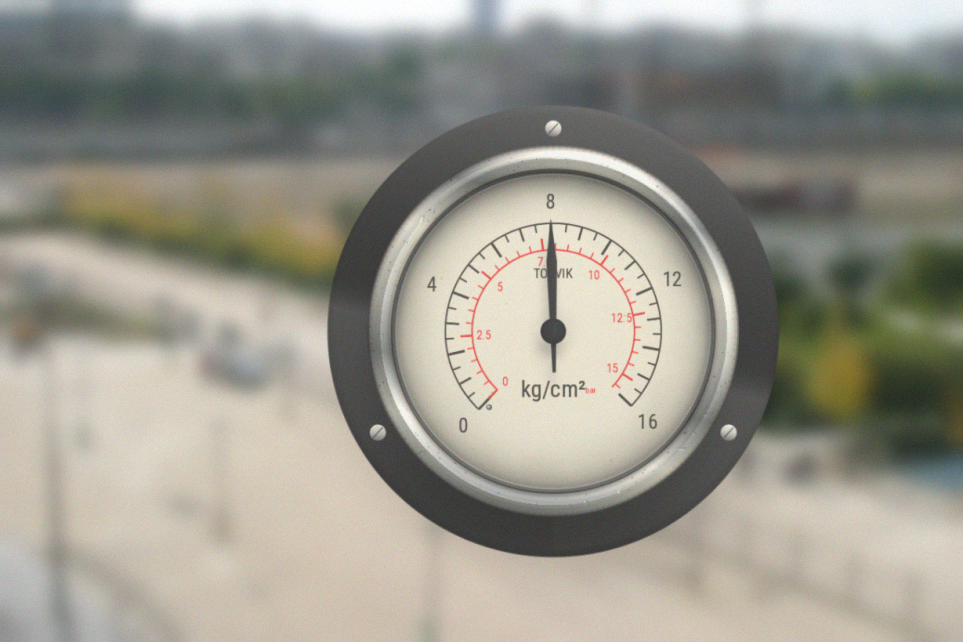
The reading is 8 kg/cm²
